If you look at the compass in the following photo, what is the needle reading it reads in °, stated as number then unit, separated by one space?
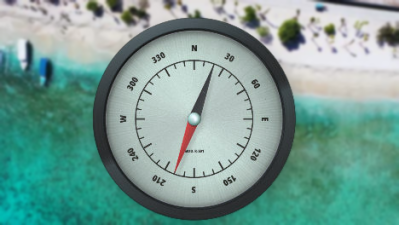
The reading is 200 °
